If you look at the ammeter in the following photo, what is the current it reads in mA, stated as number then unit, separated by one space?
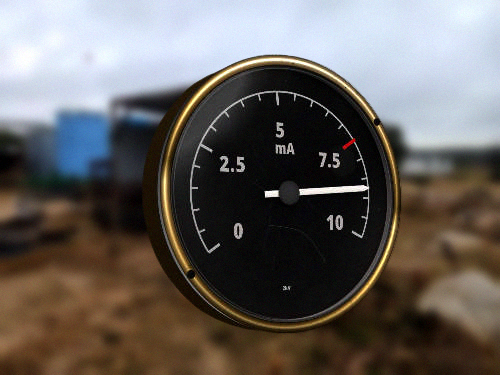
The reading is 8.75 mA
